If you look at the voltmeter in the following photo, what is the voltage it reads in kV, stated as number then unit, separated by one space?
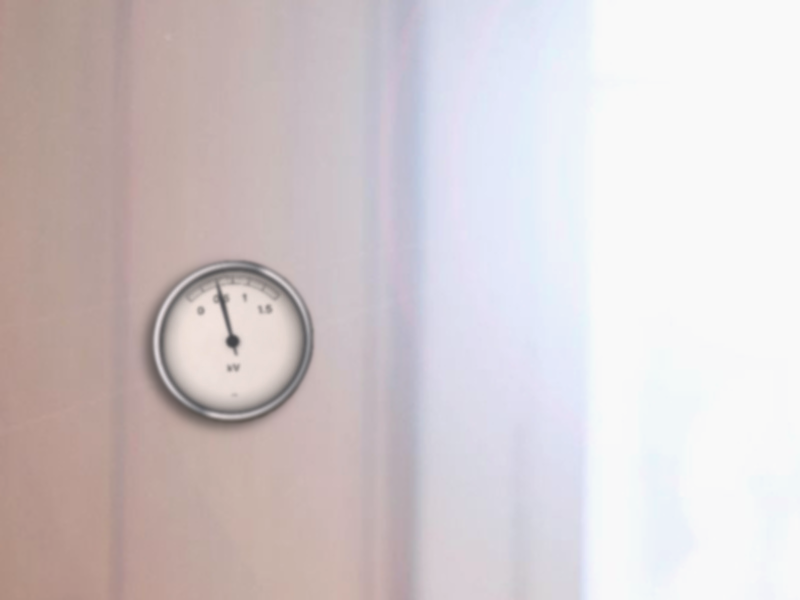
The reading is 0.5 kV
